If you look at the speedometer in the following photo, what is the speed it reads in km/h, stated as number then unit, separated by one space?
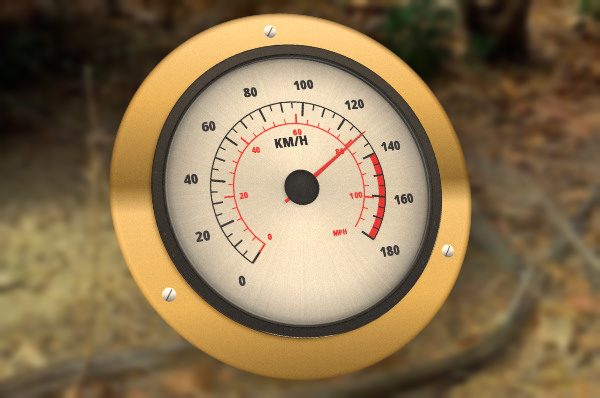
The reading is 130 km/h
